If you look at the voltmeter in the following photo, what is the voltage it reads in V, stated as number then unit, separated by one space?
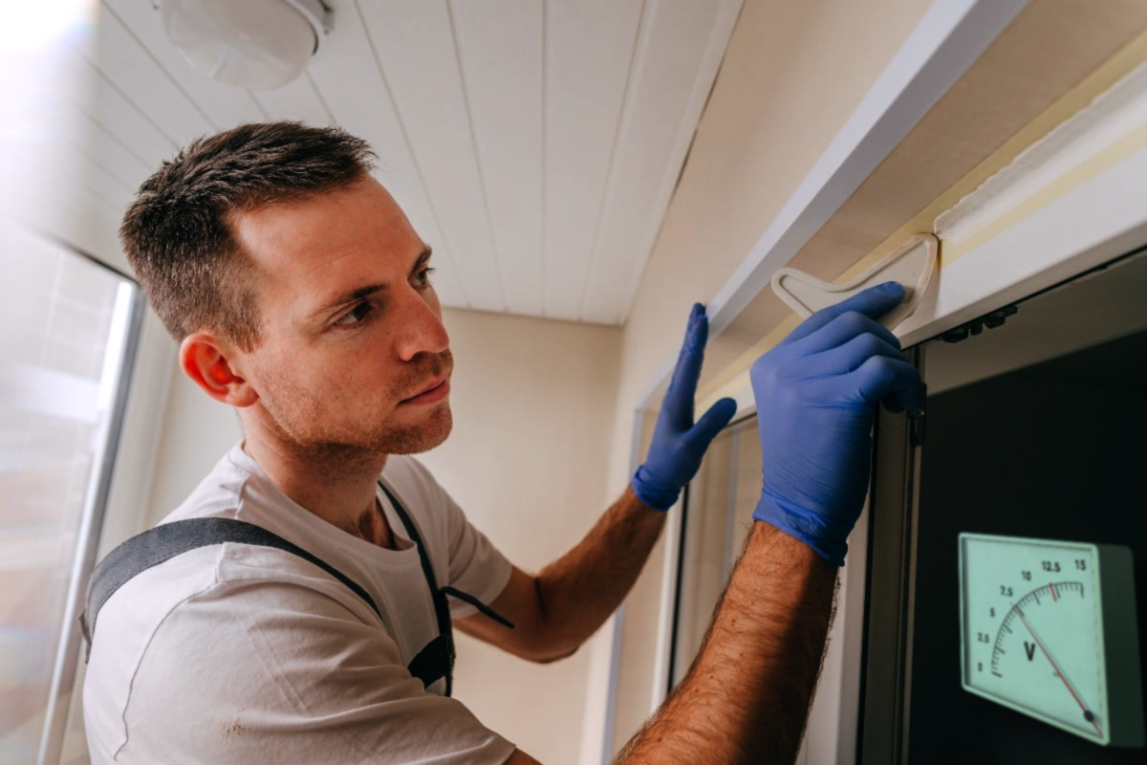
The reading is 7.5 V
